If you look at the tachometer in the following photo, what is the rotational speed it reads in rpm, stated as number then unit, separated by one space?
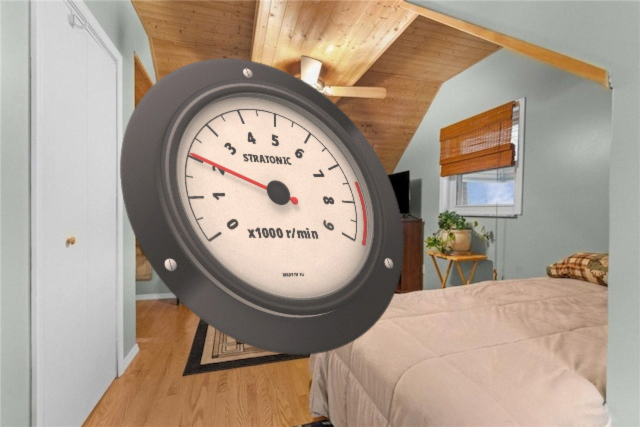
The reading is 2000 rpm
